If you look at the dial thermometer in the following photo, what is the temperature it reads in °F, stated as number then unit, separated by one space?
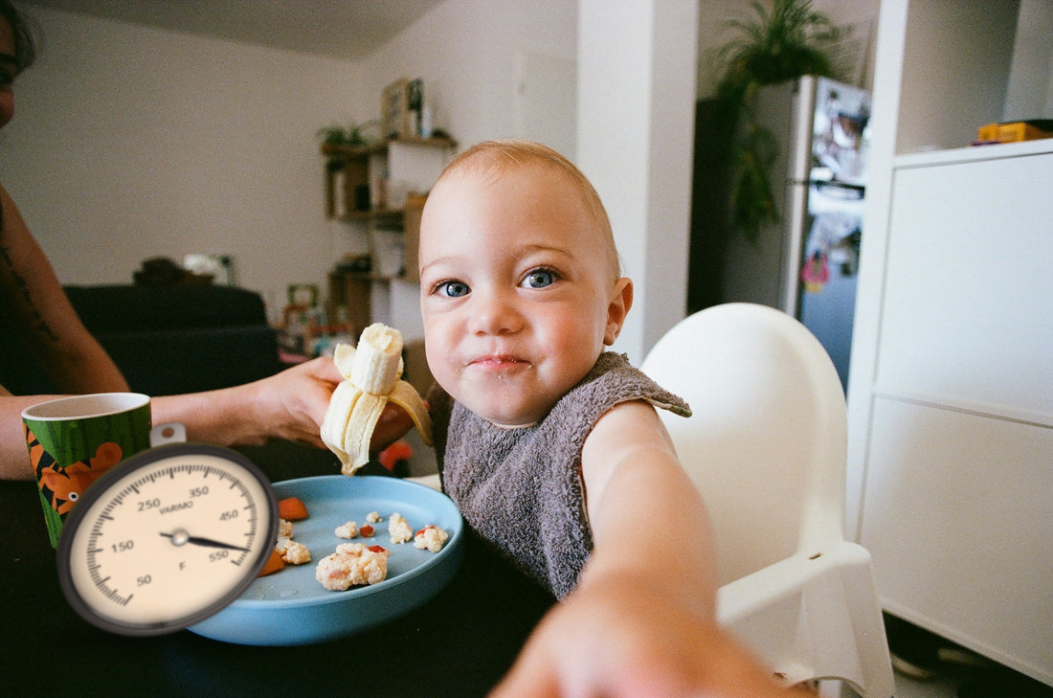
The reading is 525 °F
